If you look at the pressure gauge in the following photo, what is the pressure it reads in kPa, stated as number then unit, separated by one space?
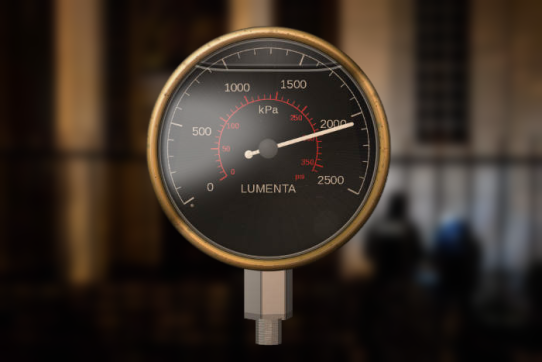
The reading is 2050 kPa
